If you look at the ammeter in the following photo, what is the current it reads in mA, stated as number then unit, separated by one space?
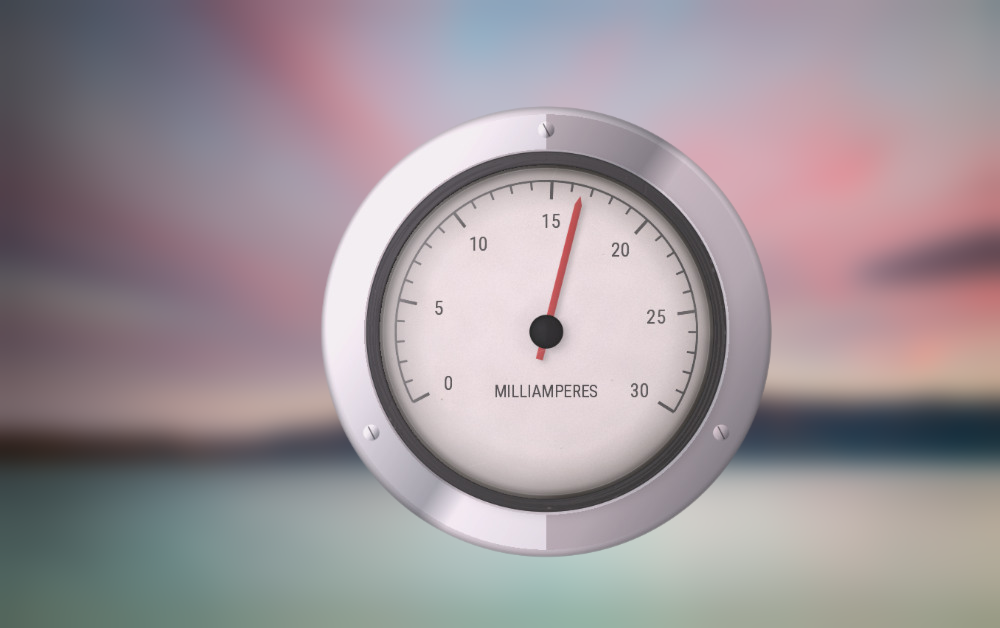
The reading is 16.5 mA
